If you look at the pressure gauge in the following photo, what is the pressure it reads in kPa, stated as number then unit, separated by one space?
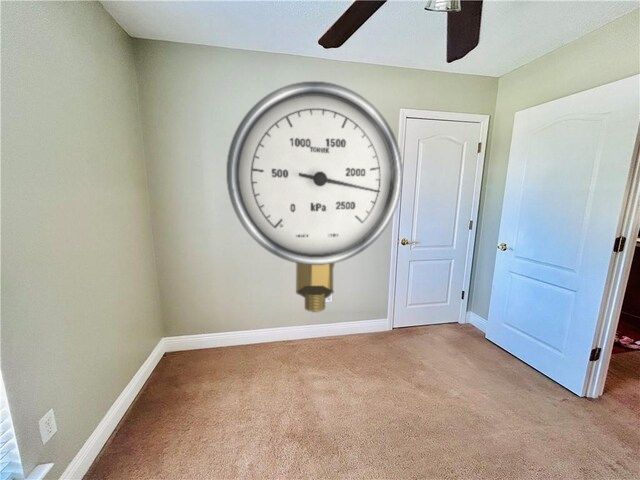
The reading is 2200 kPa
